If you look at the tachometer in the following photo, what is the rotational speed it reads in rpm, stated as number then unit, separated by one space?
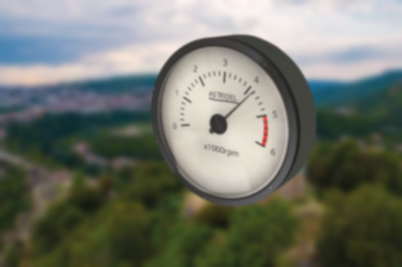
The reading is 4200 rpm
